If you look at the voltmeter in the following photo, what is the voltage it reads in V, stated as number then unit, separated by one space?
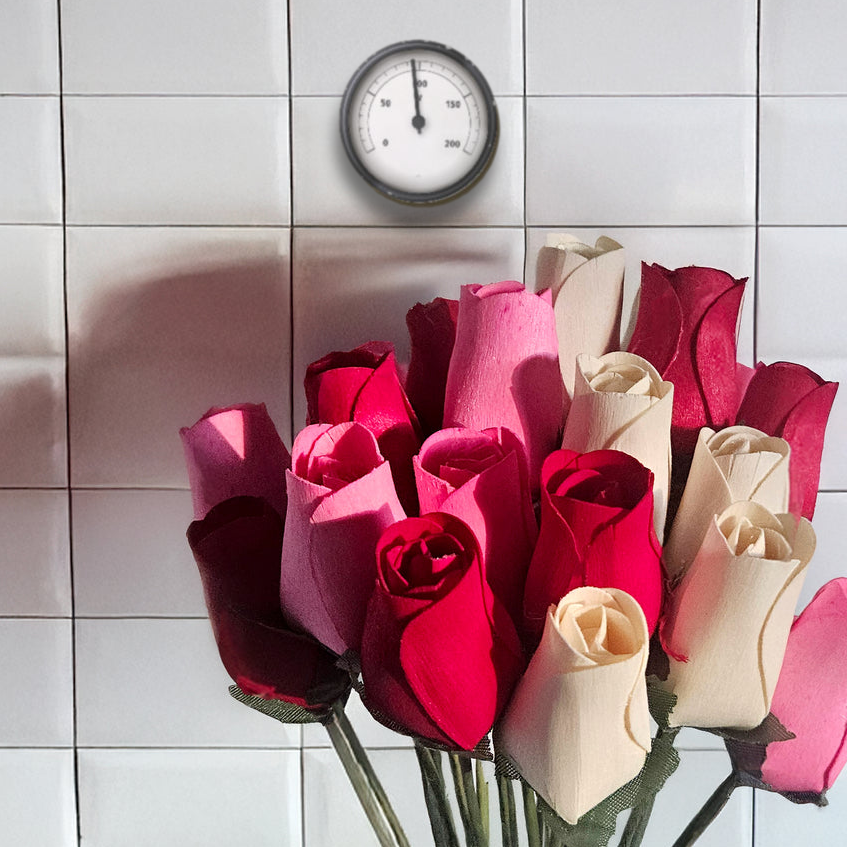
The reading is 95 V
